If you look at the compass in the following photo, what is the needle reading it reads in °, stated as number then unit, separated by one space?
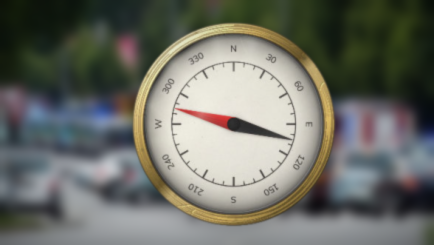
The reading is 285 °
